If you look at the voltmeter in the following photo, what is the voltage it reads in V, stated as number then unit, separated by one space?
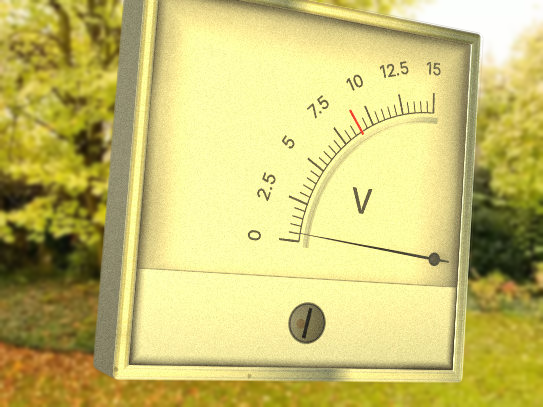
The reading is 0.5 V
